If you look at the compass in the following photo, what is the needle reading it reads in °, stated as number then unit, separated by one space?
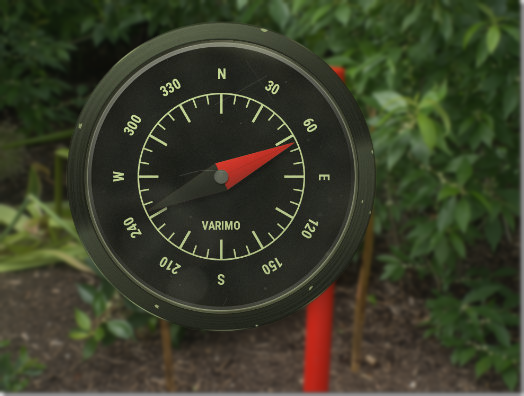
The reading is 65 °
